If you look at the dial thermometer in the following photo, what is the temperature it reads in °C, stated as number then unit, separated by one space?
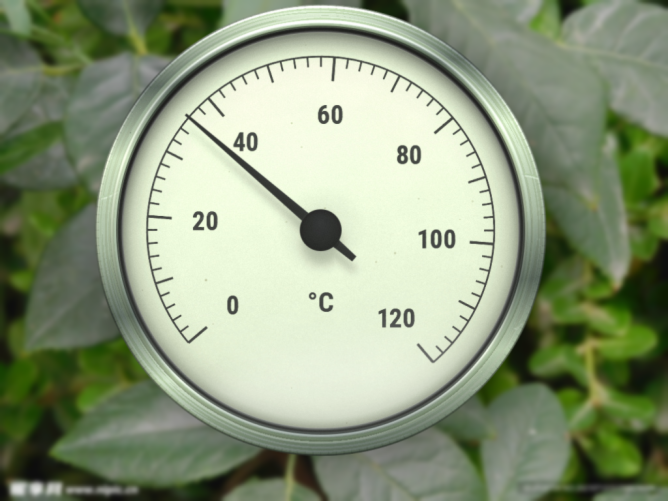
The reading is 36 °C
